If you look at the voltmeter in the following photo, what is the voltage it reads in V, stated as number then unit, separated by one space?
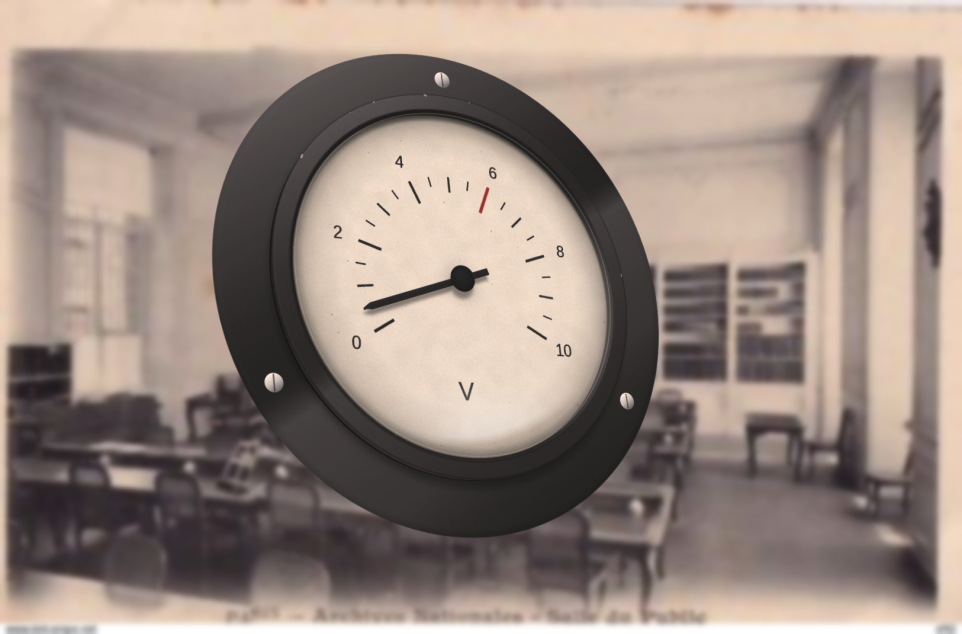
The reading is 0.5 V
